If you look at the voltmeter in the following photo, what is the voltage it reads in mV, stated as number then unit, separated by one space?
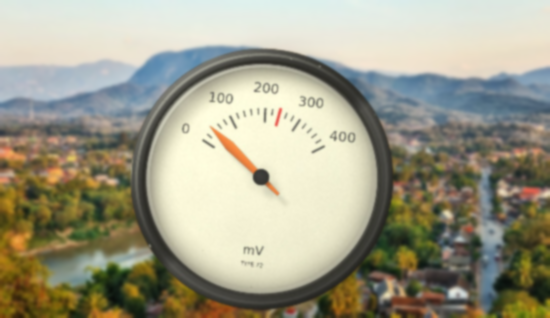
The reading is 40 mV
